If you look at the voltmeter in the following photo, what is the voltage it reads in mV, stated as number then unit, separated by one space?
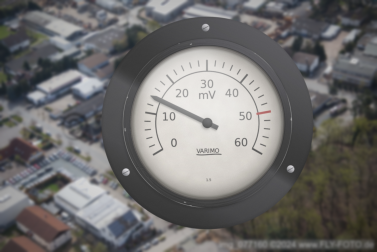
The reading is 14 mV
